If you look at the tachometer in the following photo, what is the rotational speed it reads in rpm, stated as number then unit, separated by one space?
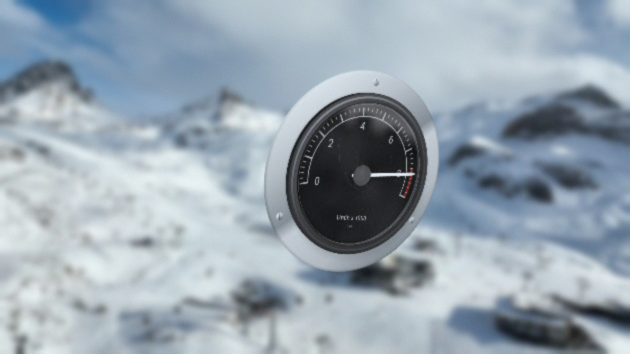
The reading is 8000 rpm
